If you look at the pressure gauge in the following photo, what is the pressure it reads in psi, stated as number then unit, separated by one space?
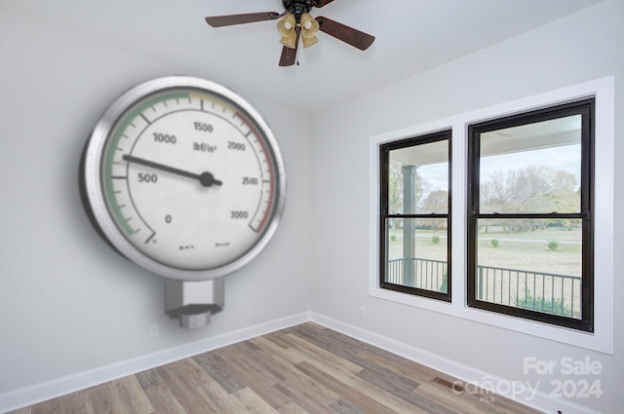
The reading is 650 psi
